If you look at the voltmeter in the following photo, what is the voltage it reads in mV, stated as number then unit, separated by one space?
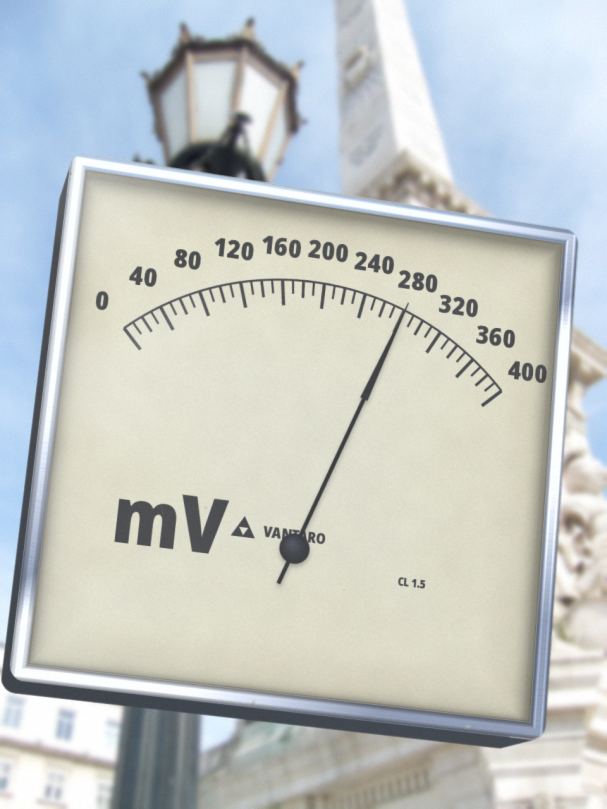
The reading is 280 mV
